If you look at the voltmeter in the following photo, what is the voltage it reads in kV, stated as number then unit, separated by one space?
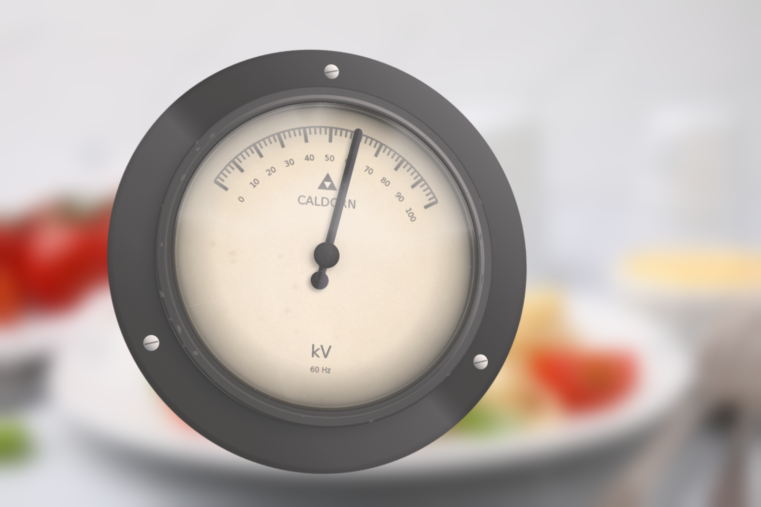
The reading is 60 kV
